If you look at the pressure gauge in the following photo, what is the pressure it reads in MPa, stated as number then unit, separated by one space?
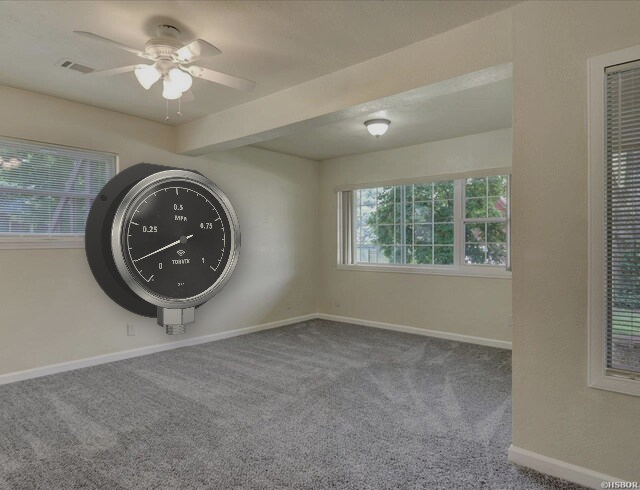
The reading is 0.1 MPa
